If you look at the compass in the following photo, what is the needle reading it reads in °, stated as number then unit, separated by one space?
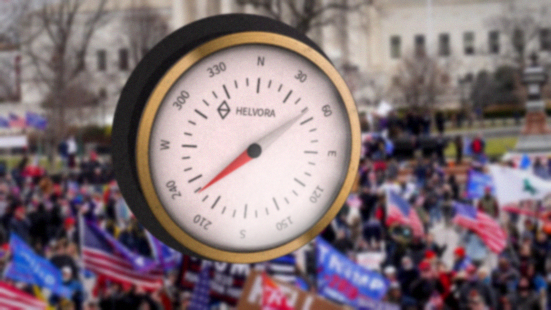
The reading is 230 °
